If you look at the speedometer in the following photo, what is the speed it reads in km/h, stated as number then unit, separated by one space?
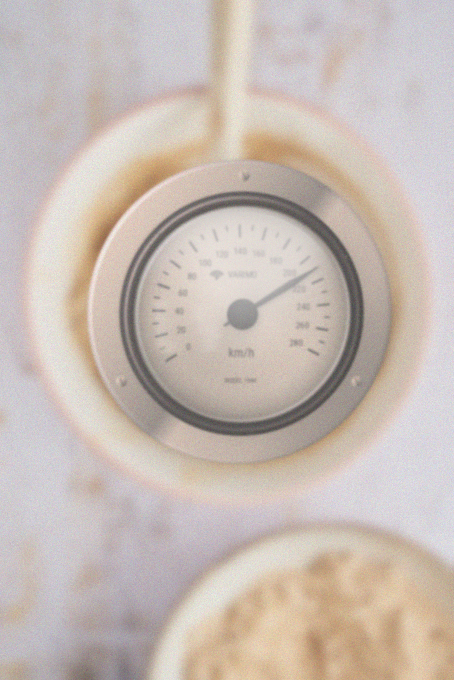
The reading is 210 km/h
